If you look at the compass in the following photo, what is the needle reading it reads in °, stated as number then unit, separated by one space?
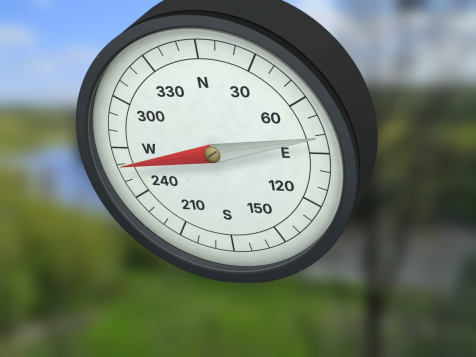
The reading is 260 °
